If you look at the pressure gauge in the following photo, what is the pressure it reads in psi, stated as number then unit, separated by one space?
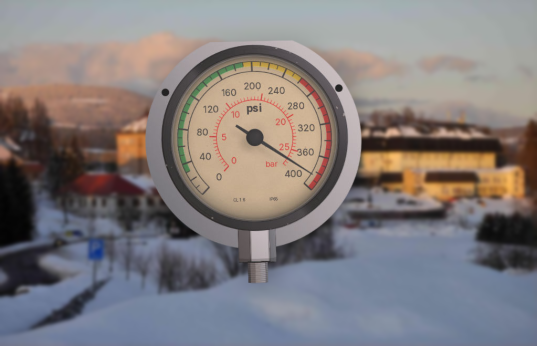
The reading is 385 psi
